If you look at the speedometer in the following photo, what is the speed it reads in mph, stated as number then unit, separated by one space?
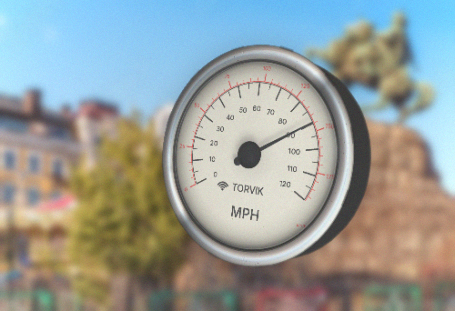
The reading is 90 mph
